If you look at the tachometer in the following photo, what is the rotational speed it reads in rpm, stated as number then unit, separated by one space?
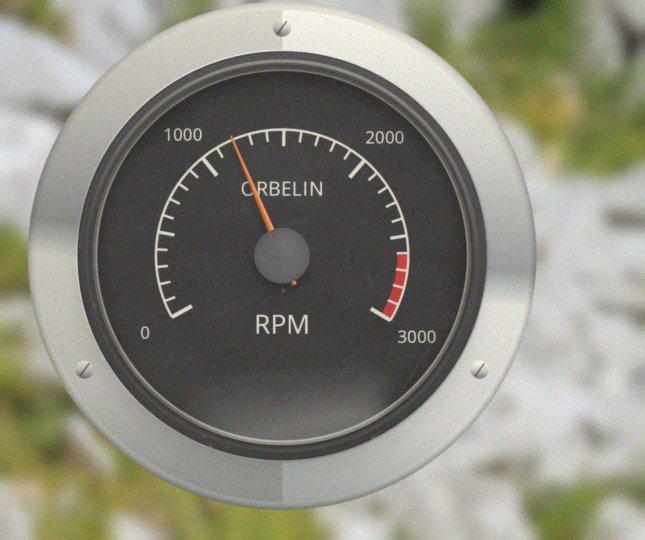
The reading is 1200 rpm
